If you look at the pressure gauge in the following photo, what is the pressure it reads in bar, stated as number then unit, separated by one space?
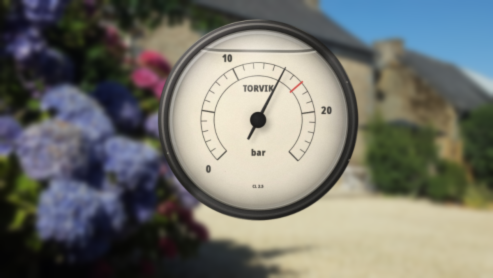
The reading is 15 bar
